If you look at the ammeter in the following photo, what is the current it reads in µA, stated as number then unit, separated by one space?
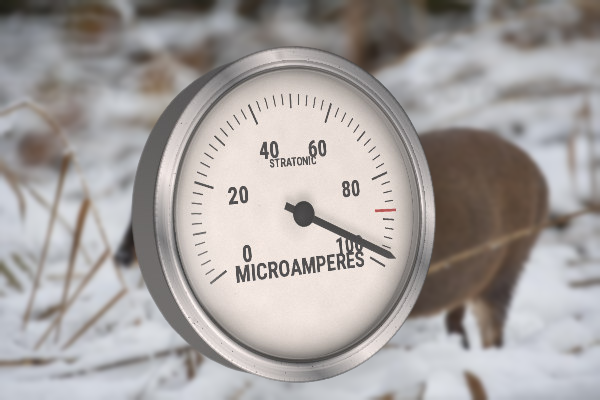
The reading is 98 µA
